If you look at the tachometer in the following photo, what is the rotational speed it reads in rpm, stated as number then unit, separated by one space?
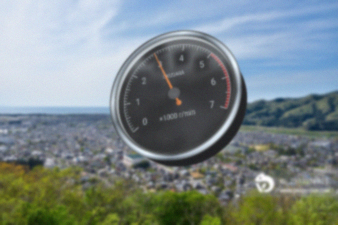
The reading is 3000 rpm
